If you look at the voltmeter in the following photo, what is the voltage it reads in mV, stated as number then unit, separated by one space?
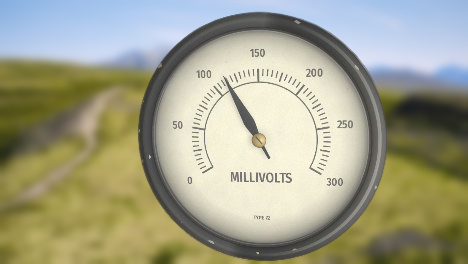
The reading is 115 mV
